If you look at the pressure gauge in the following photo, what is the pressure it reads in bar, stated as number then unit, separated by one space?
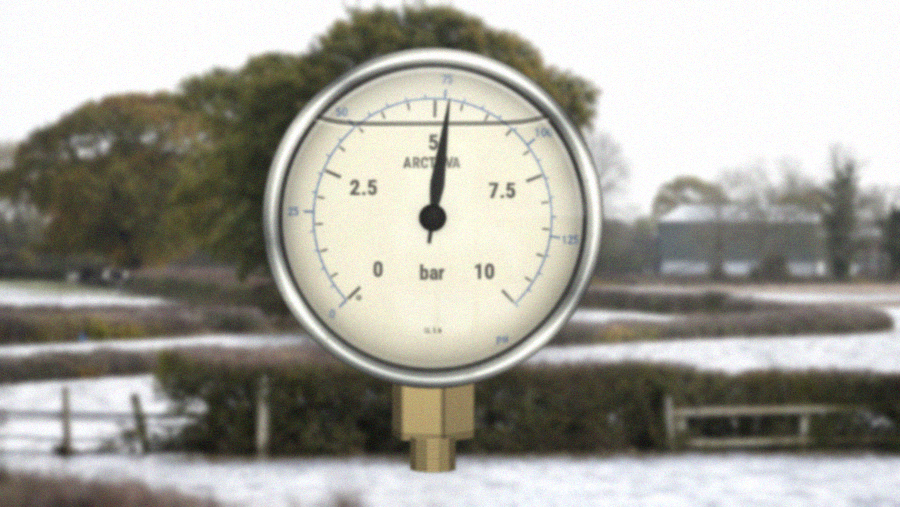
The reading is 5.25 bar
